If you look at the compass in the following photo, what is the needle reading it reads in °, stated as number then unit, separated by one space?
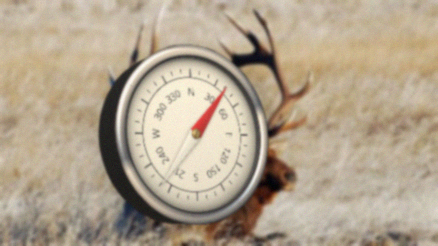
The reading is 40 °
